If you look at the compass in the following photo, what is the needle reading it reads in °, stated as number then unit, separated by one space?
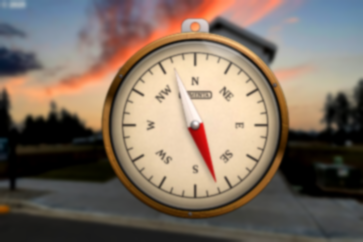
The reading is 160 °
